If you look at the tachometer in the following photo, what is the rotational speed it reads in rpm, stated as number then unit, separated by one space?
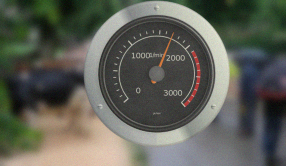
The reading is 1700 rpm
